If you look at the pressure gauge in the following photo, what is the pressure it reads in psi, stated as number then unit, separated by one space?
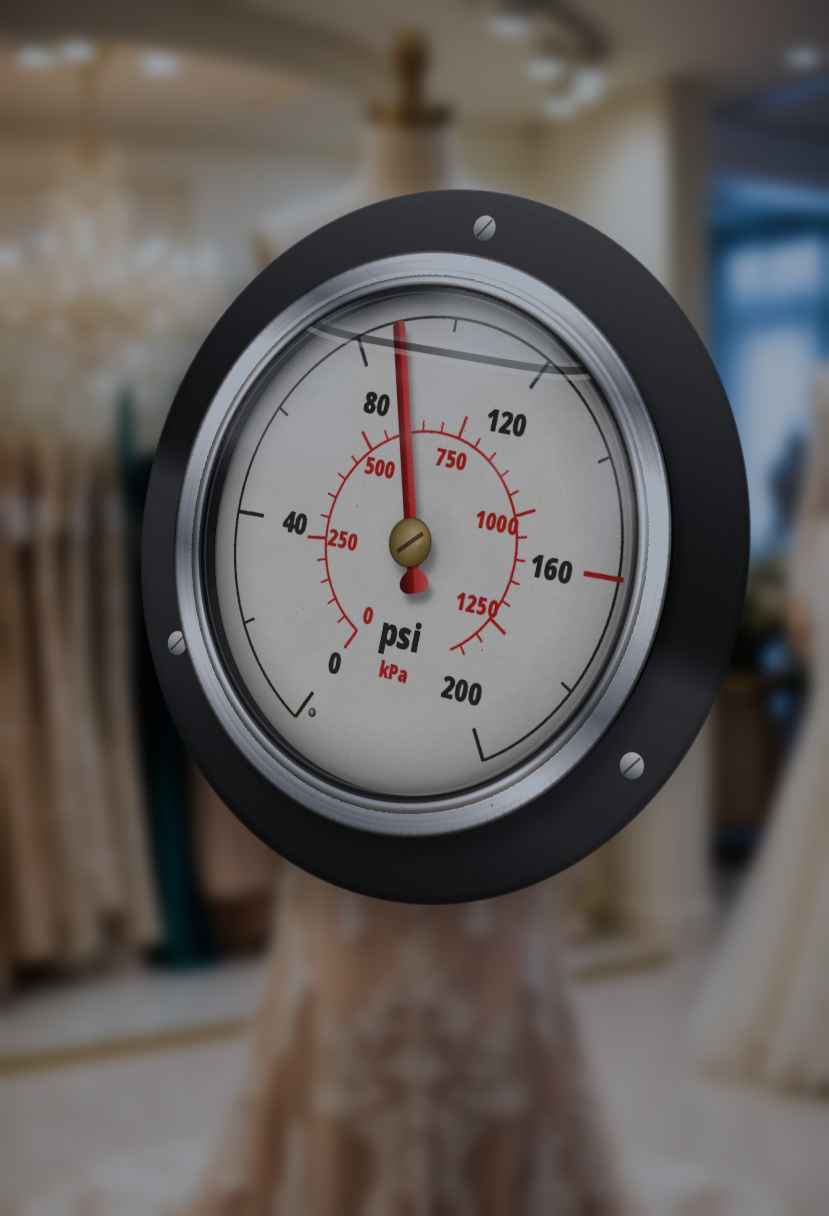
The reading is 90 psi
